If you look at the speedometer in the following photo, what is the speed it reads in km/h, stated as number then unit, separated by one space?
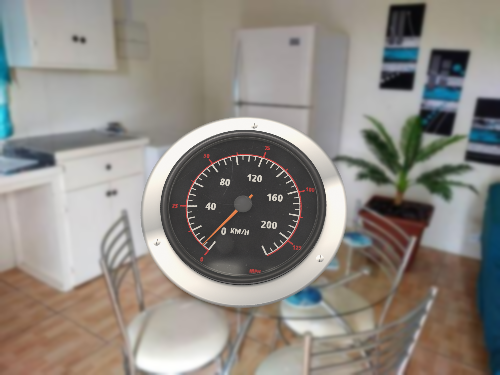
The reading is 5 km/h
